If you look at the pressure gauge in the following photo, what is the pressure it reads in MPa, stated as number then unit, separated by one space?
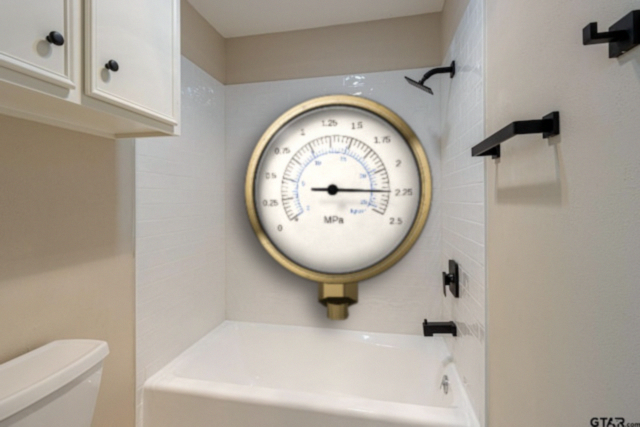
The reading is 2.25 MPa
